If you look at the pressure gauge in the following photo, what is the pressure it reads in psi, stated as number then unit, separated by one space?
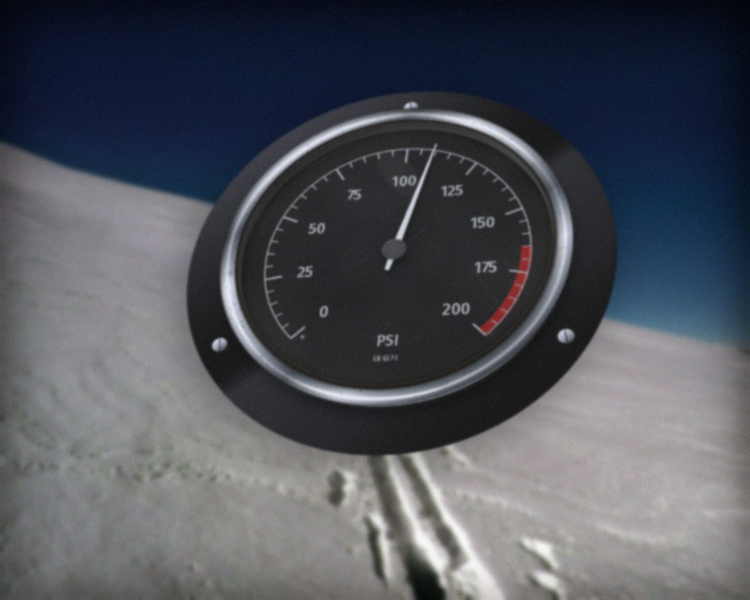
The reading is 110 psi
